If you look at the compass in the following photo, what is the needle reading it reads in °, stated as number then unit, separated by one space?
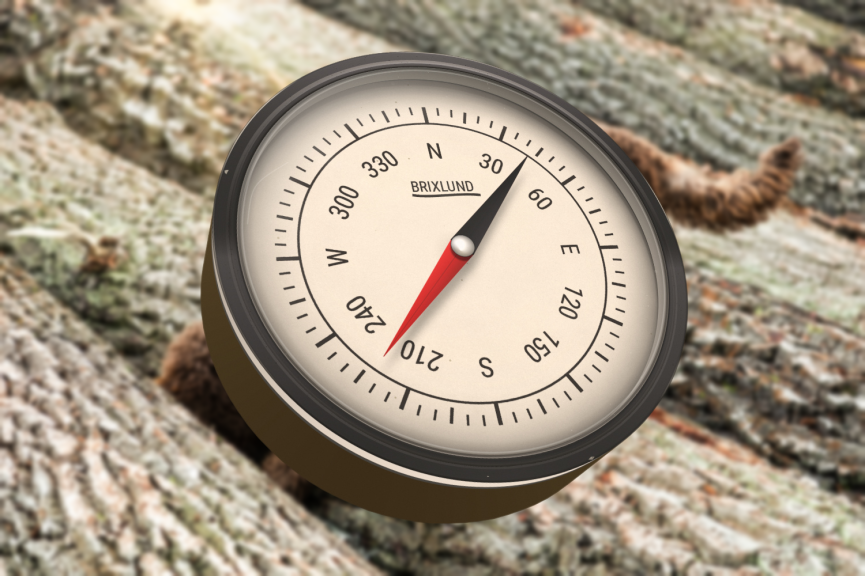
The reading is 222.5 °
